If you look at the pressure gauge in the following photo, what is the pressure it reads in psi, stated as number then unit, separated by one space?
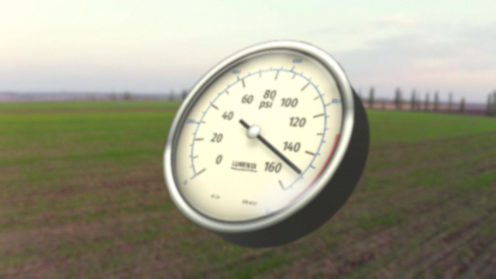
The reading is 150 psi
